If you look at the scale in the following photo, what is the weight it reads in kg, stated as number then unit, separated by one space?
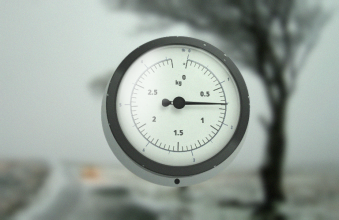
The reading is 0.7 kg
